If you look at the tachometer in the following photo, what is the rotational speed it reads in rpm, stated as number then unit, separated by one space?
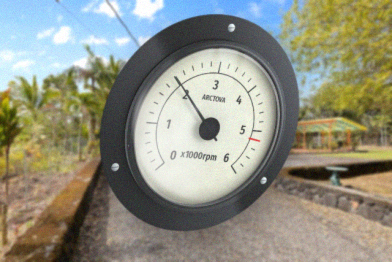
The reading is 2000 rpm
